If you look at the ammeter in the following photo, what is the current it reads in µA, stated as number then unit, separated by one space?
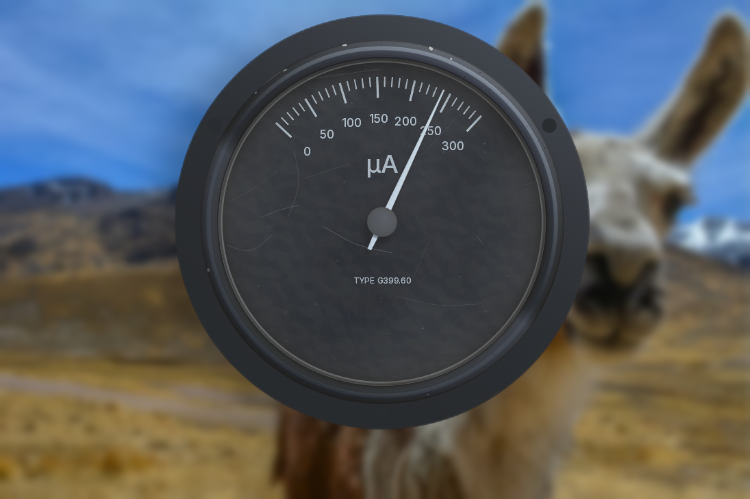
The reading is 240 µA
